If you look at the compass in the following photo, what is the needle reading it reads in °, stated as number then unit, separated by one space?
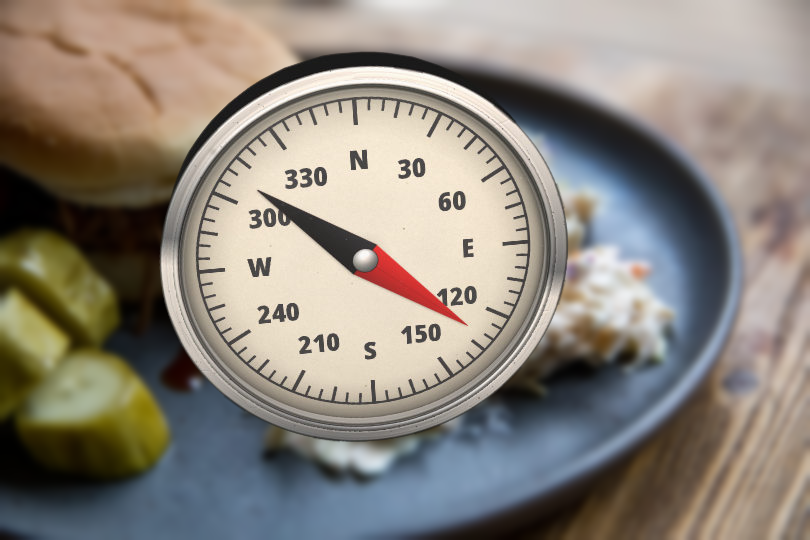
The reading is 130 °
